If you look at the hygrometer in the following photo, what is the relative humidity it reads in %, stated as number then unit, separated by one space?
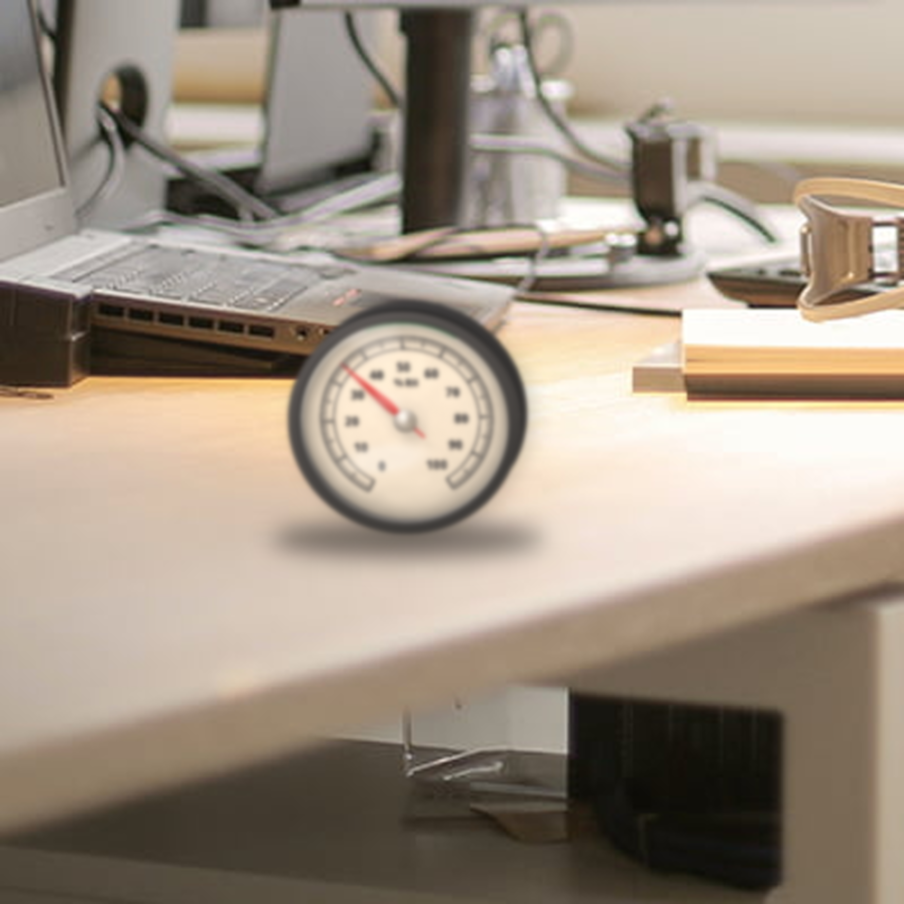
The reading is 35 %
